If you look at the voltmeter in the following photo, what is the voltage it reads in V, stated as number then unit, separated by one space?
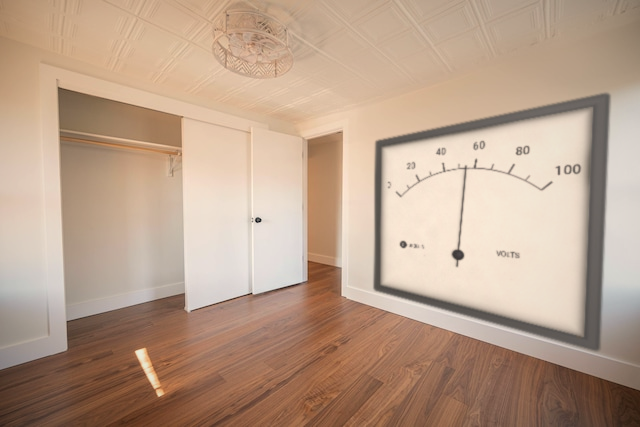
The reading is 55 V
